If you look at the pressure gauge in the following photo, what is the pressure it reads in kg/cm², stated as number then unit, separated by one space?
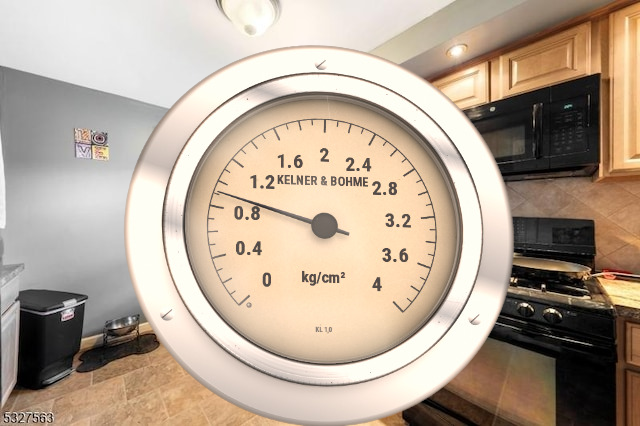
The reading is 0.9 kg/cm²
